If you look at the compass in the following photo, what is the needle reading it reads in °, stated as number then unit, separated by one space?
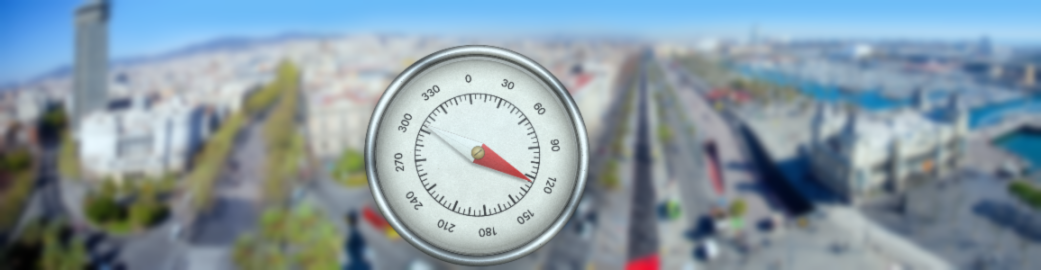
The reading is 125 °
